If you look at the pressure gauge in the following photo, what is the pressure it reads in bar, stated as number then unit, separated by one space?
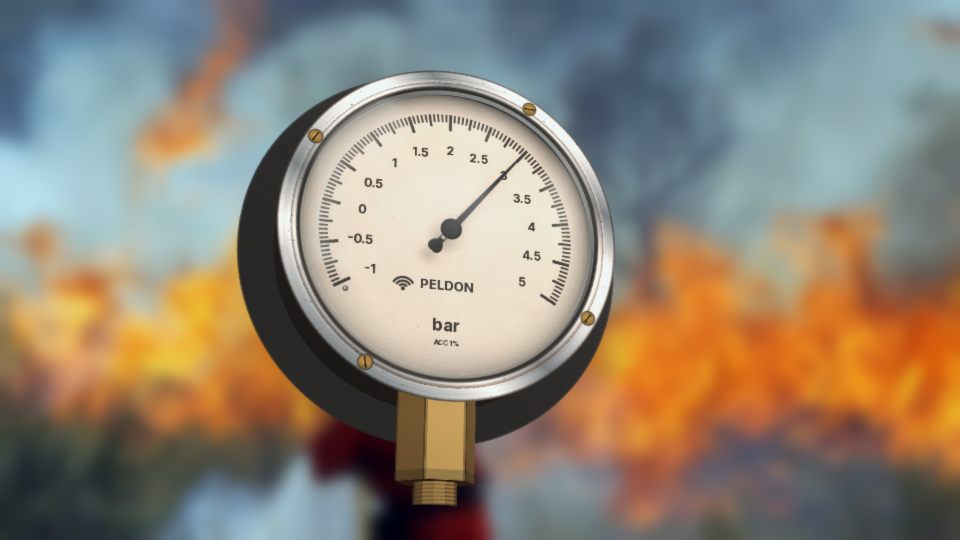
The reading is 3 bar
